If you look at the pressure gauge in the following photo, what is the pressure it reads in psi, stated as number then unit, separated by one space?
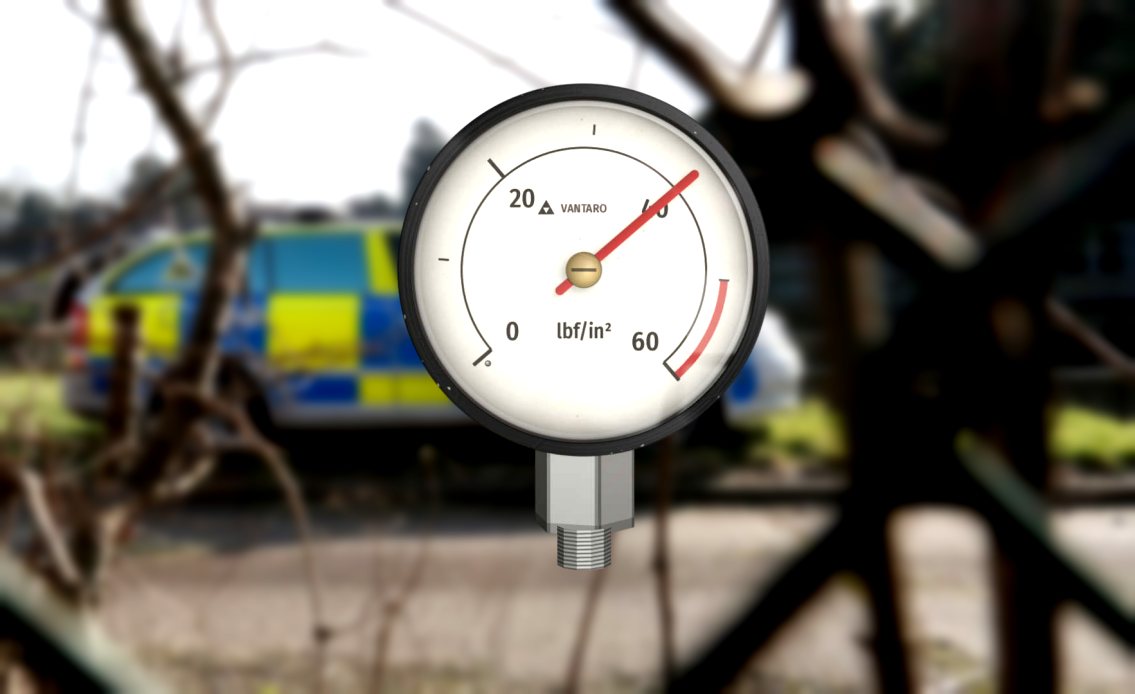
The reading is 40 psi
